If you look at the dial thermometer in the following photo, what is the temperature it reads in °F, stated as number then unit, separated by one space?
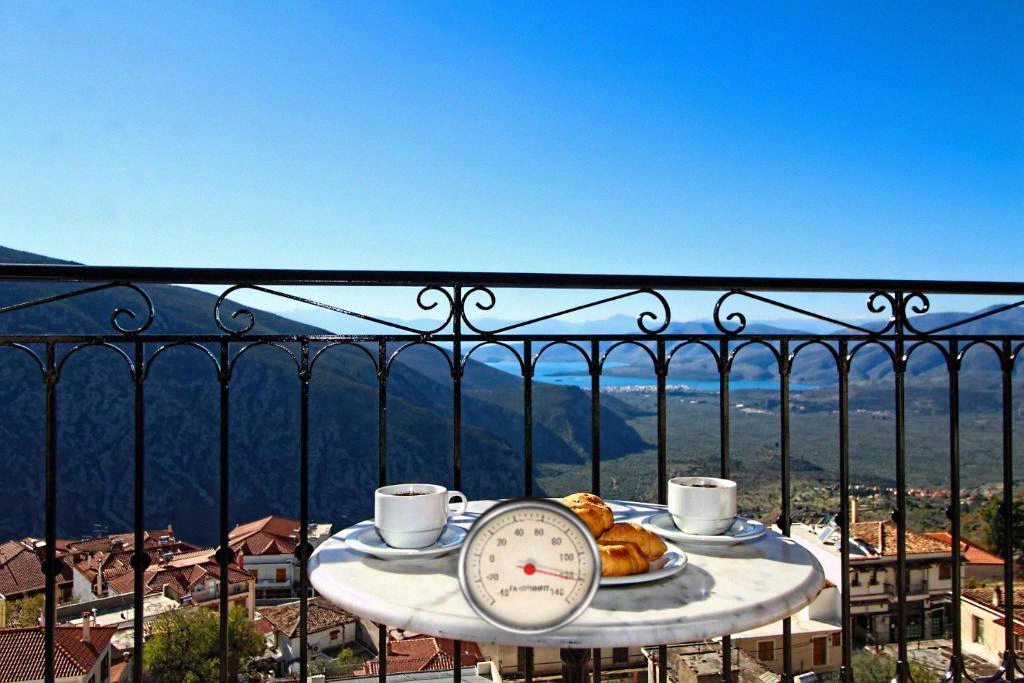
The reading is 120 °F
